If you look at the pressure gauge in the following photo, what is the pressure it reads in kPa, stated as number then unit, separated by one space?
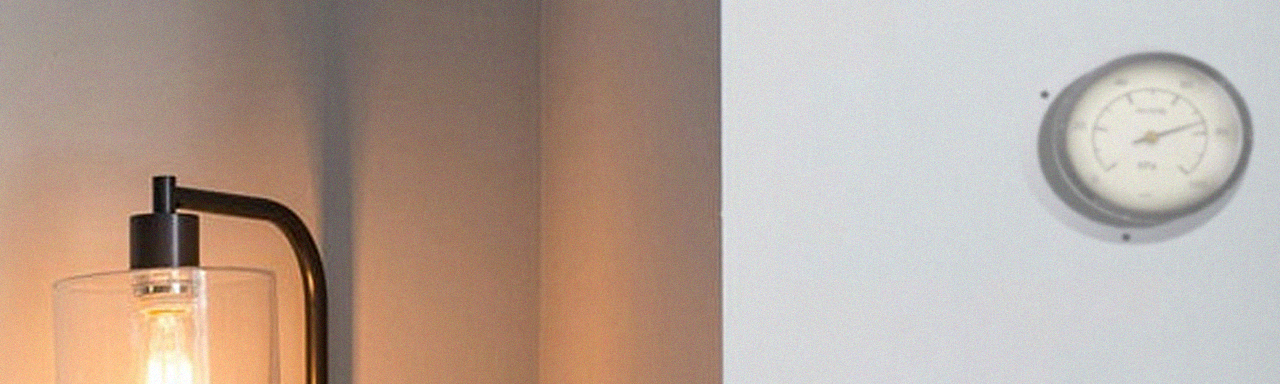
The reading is 75 kPa
